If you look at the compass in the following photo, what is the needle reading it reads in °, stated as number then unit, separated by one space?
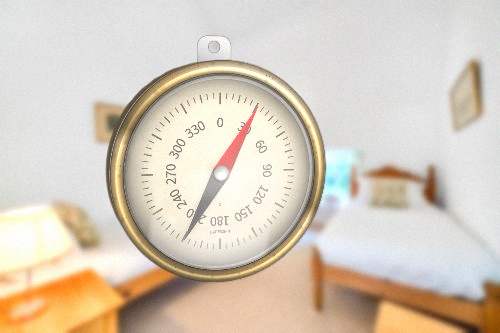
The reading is 30 °
